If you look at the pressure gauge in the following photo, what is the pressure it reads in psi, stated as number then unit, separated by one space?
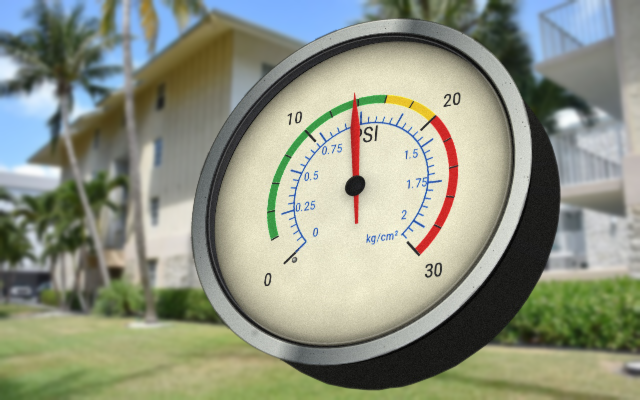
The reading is 14 psi
